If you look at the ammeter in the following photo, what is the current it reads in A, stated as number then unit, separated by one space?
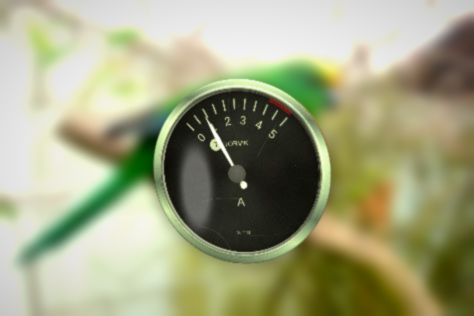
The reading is 1 A
